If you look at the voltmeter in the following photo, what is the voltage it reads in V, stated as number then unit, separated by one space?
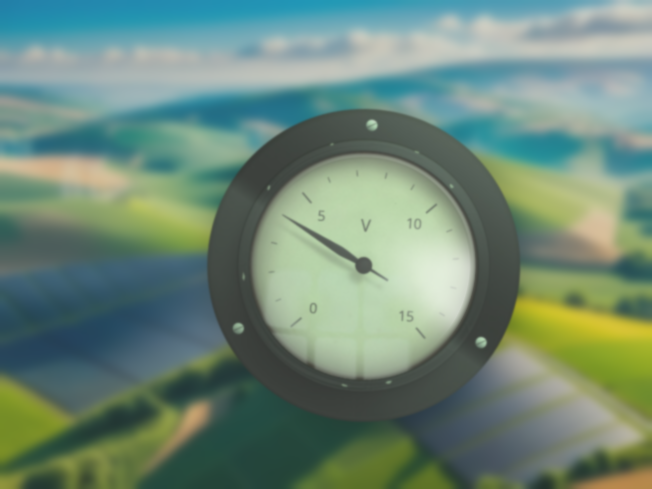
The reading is 4 V
